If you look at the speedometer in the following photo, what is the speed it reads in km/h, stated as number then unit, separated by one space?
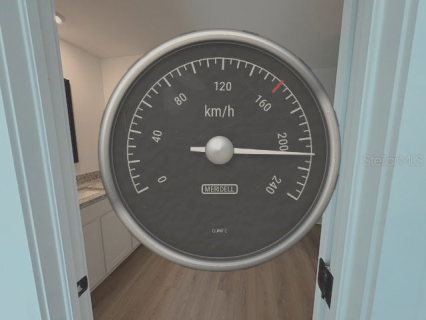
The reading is 210 km/h
